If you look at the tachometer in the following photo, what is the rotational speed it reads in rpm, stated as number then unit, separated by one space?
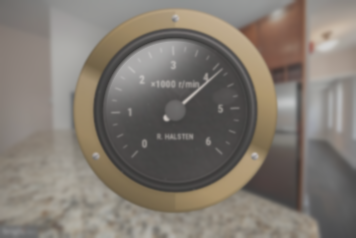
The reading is 4125 rpm
